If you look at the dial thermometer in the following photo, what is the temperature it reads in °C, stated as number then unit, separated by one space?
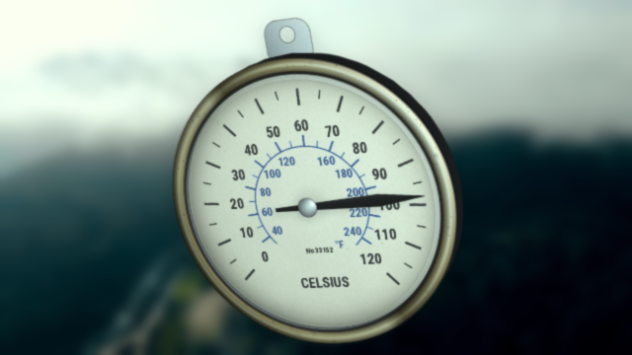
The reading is 97.5 °C
